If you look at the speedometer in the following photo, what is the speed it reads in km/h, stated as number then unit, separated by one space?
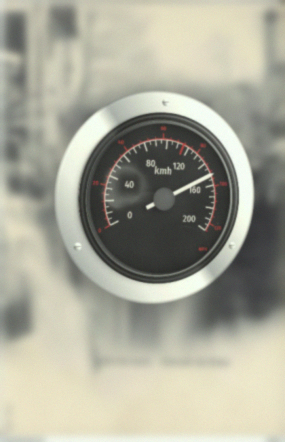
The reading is 150 km/h
